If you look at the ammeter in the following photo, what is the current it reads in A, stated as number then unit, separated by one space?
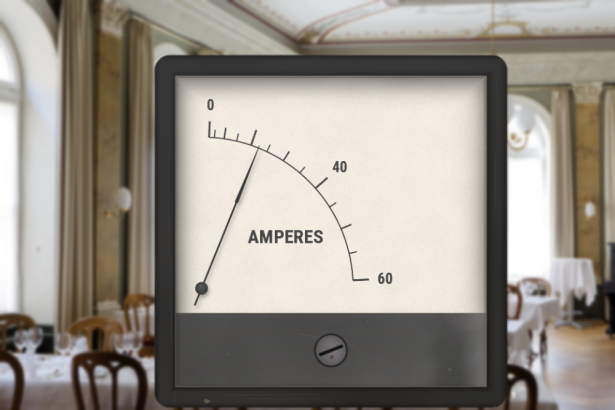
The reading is 22.5 A
